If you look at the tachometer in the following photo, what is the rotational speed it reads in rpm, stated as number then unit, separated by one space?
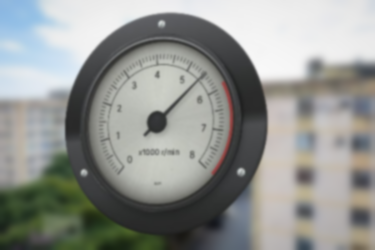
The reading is 5500 rpm
